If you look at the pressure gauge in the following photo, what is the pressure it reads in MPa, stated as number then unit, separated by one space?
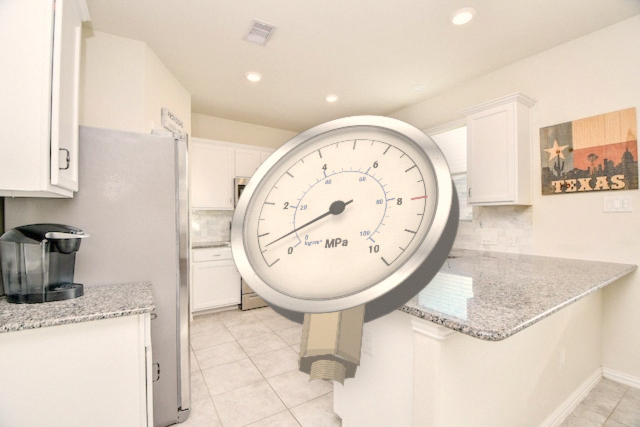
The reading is 0.5 MPa
